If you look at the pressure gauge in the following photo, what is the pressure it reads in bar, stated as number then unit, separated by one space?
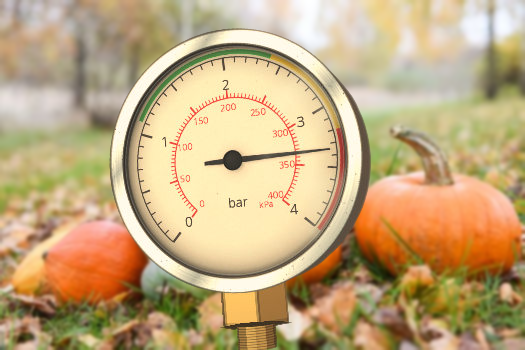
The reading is 3.35 bar
